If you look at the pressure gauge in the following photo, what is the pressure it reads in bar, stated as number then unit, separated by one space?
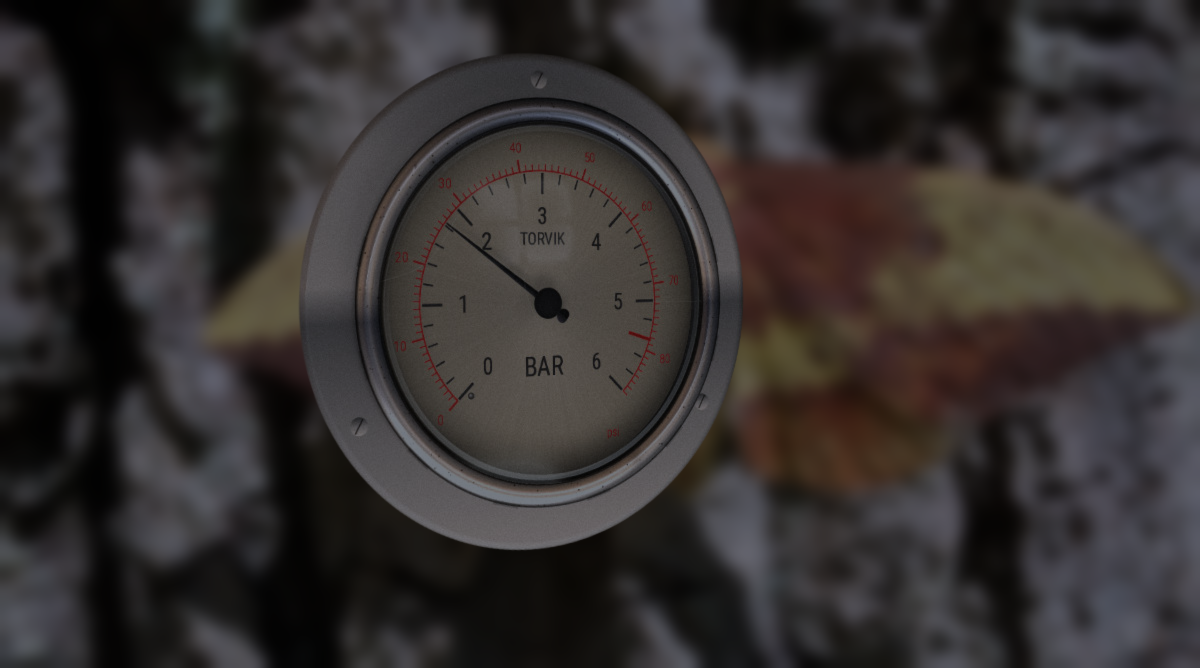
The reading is 1.8 bar
